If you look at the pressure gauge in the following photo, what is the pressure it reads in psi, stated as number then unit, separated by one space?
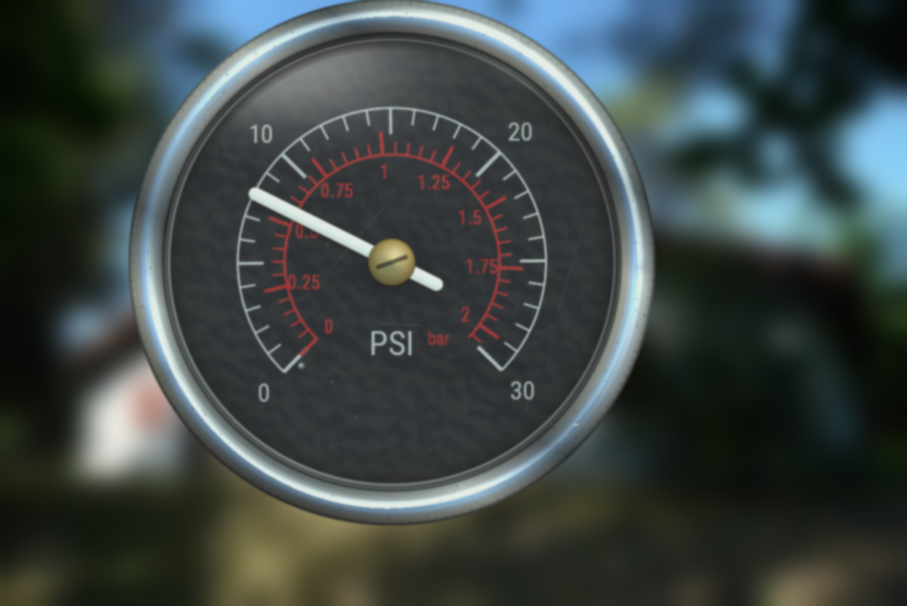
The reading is 8 psi
